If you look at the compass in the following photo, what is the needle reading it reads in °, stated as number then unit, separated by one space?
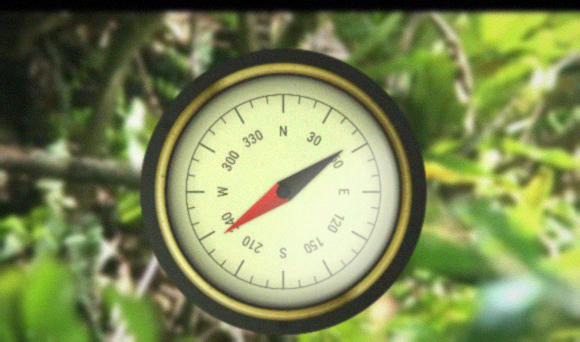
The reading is 235 °
